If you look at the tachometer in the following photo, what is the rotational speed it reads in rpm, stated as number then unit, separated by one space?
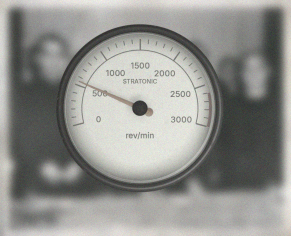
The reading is 550 rpm
